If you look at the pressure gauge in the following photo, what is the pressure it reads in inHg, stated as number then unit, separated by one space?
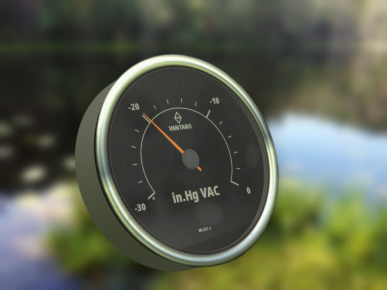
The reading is -20 inHg
